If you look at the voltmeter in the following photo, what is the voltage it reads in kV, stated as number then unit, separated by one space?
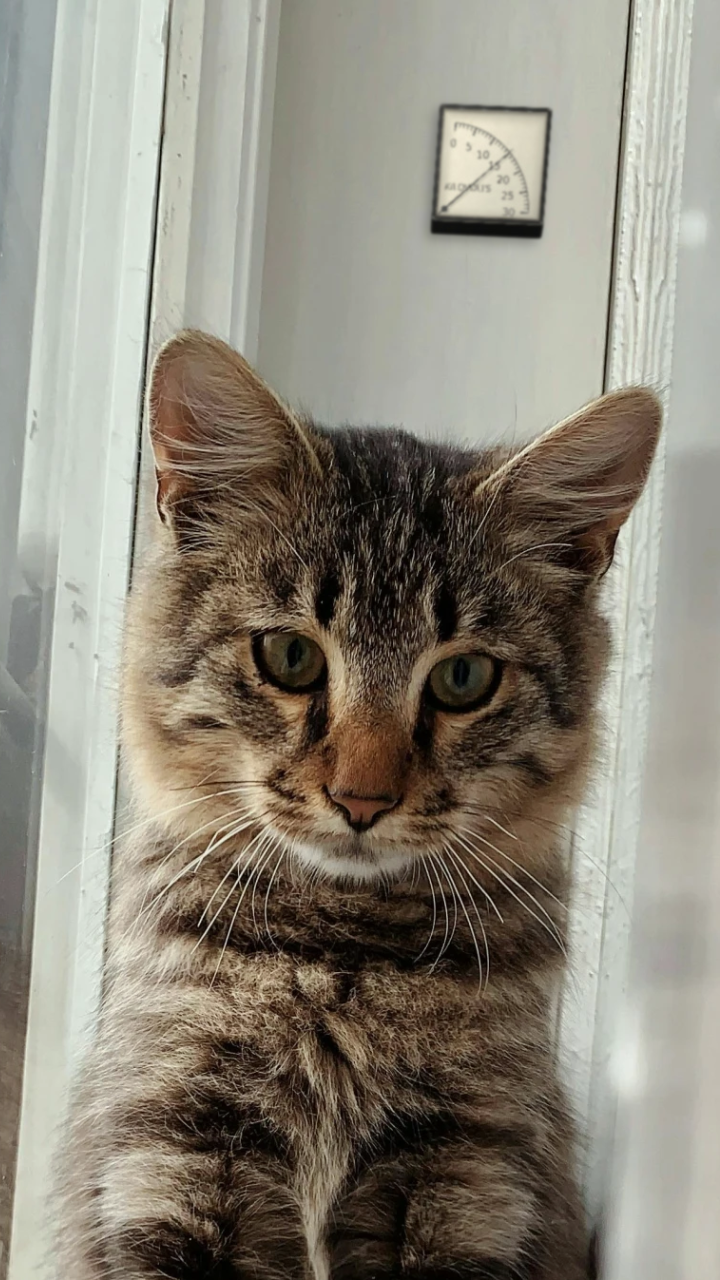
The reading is 15 kV
